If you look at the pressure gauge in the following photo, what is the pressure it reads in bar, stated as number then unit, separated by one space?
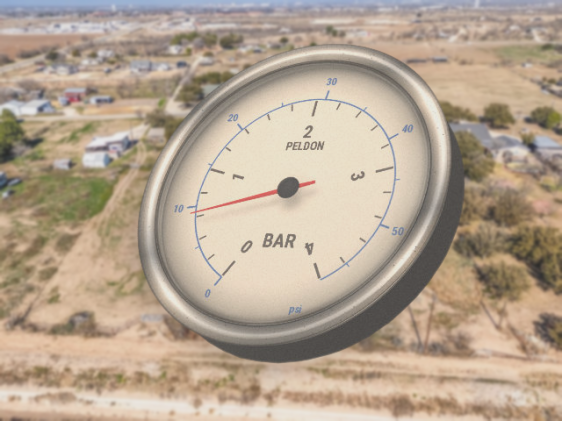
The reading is 0.6 bar
